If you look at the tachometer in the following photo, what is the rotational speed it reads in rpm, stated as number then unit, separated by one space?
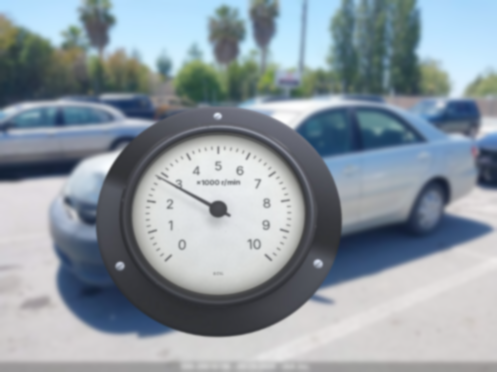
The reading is 2800 rpm
